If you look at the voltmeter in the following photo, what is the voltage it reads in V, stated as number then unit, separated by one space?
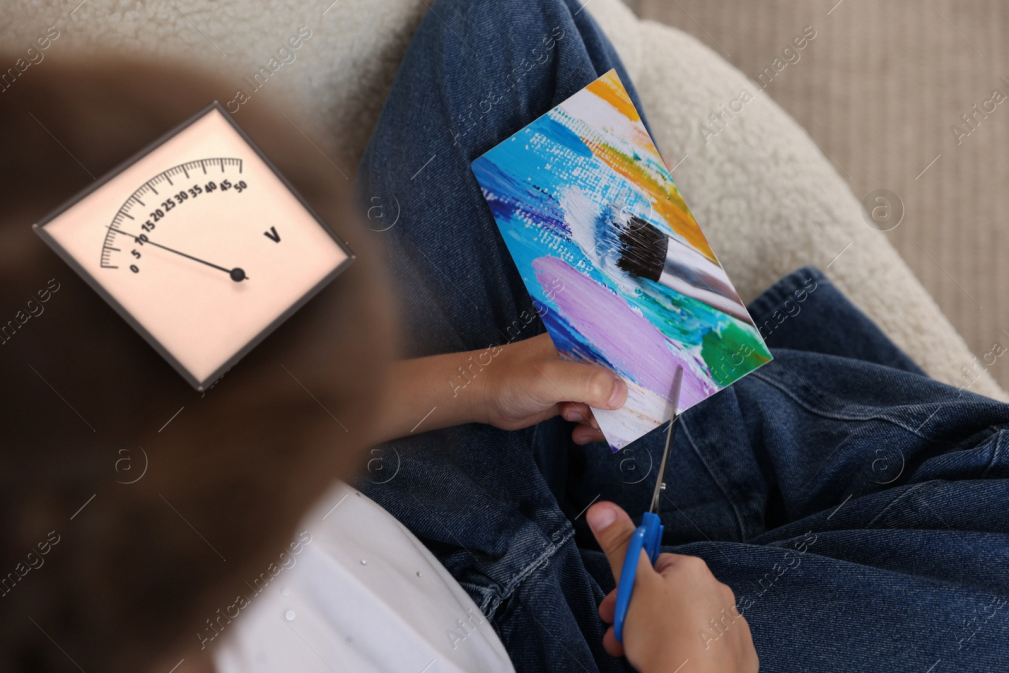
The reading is 10 V
